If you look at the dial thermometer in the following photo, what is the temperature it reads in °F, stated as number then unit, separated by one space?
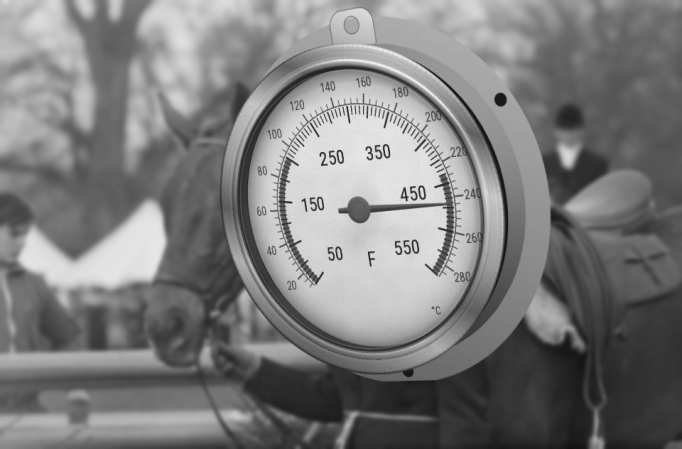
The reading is 470 °F
